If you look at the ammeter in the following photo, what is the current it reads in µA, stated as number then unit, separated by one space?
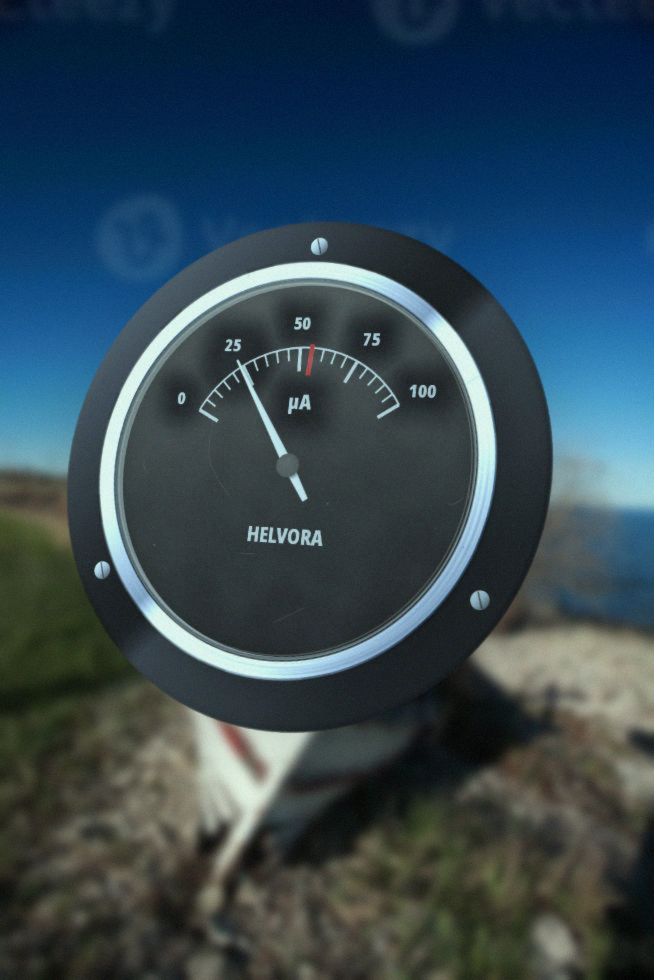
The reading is 25 µA
